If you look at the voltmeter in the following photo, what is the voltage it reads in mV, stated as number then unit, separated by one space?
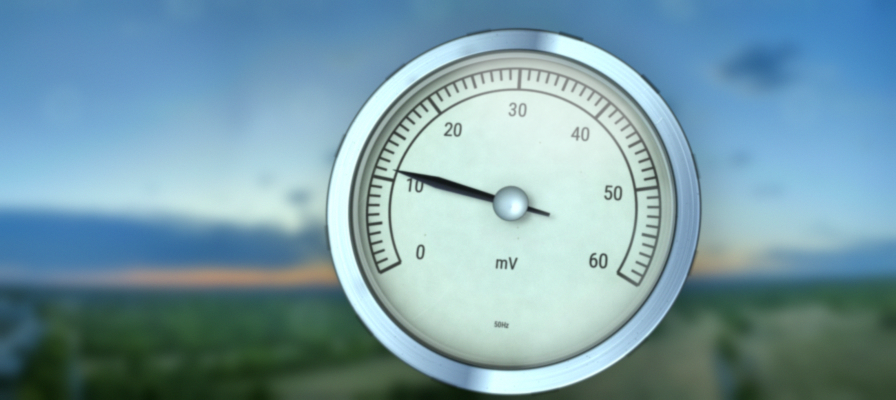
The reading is 11 mV
